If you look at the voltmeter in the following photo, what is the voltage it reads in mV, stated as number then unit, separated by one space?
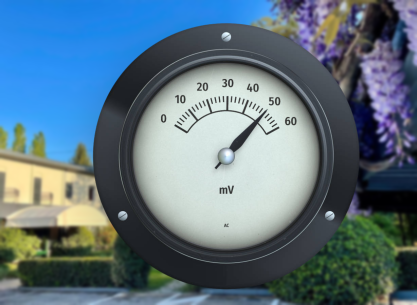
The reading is 50 mV
